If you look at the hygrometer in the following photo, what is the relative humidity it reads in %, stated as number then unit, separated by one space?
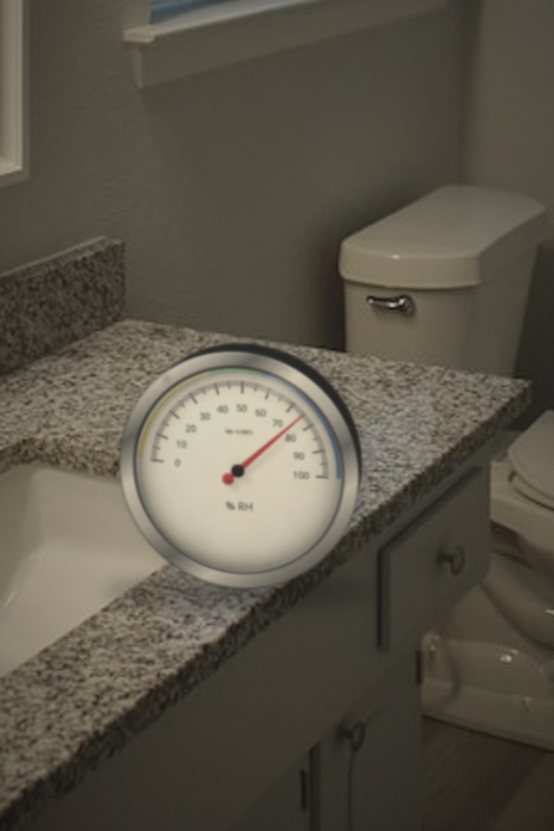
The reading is 75 %
